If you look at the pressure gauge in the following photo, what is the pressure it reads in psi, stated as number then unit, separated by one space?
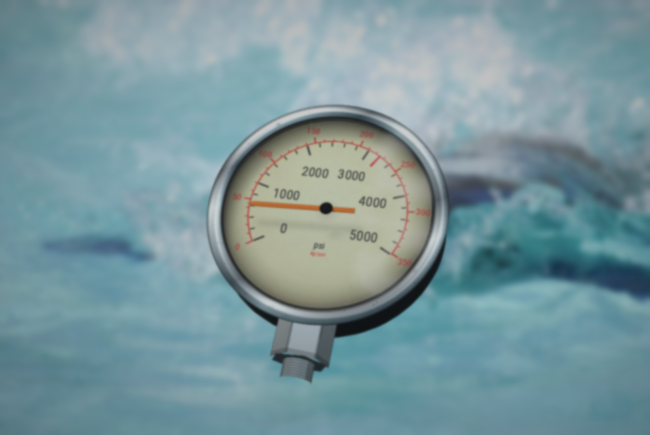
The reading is 600 psi
